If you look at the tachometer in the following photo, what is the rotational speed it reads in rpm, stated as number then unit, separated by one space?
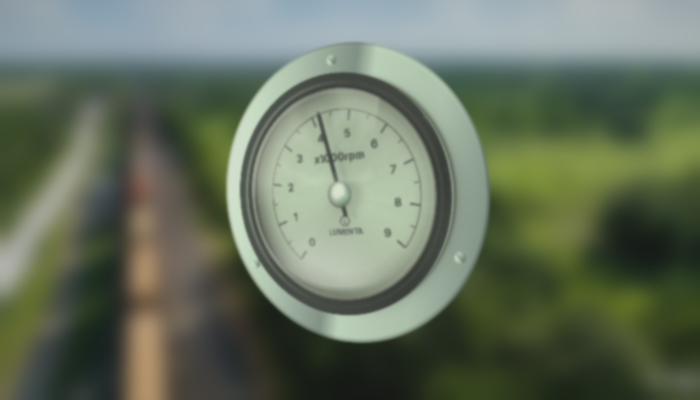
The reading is 4250 rpm
